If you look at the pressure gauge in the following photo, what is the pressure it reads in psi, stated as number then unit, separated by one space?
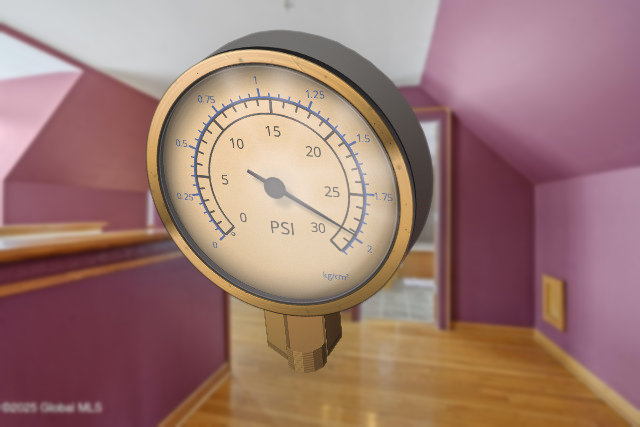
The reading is 28 psi
